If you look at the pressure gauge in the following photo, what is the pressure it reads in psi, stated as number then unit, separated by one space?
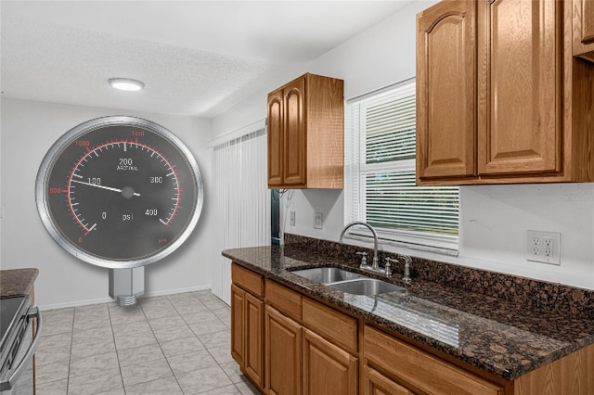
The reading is 90 psi
